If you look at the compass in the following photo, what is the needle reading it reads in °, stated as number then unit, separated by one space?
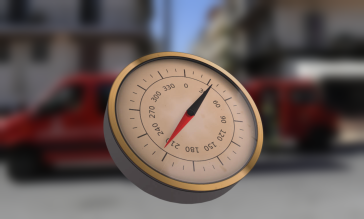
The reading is 215 °
